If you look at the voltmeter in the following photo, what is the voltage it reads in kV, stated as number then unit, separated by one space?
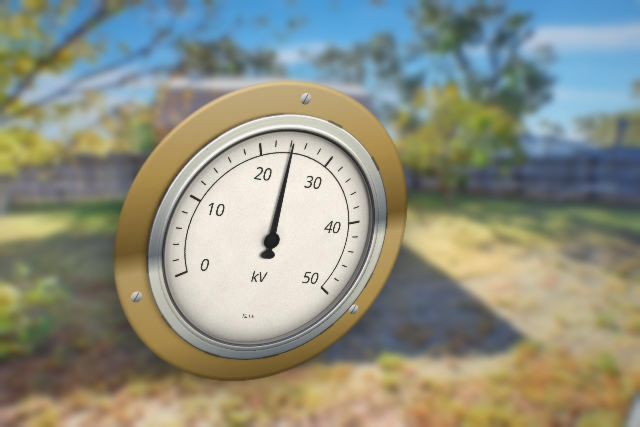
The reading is 24 kV
